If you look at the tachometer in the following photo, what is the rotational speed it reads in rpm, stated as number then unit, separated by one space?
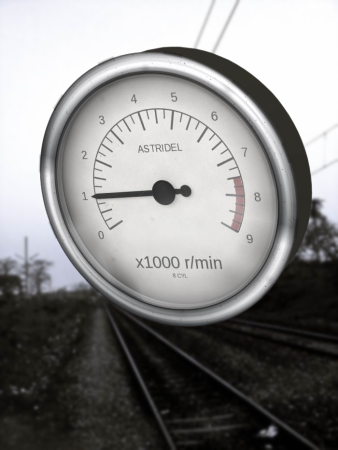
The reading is 1000 rpm
